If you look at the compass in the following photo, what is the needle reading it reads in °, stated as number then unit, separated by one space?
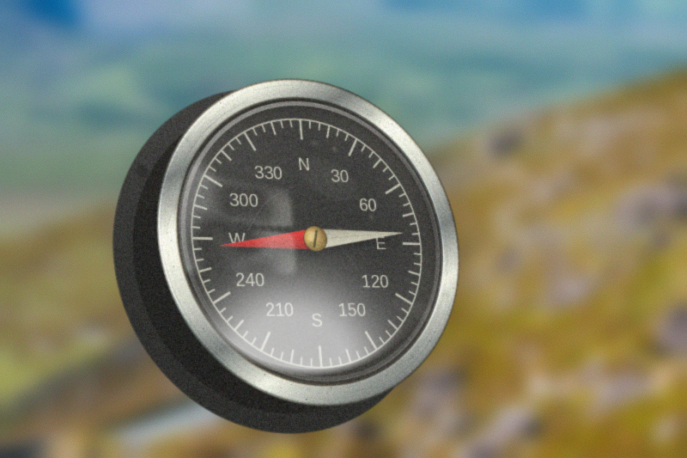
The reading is 265 °
